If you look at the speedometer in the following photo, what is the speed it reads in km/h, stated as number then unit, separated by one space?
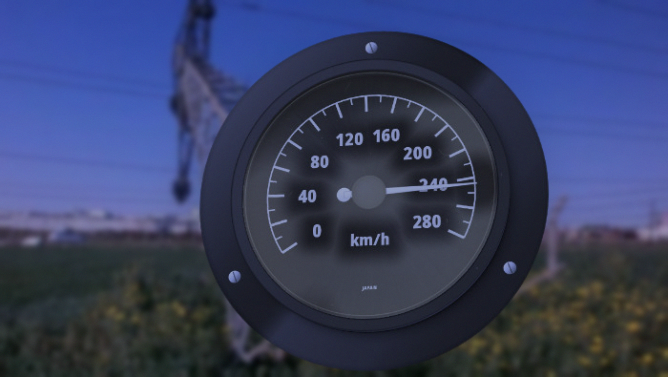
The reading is 245 km/h
